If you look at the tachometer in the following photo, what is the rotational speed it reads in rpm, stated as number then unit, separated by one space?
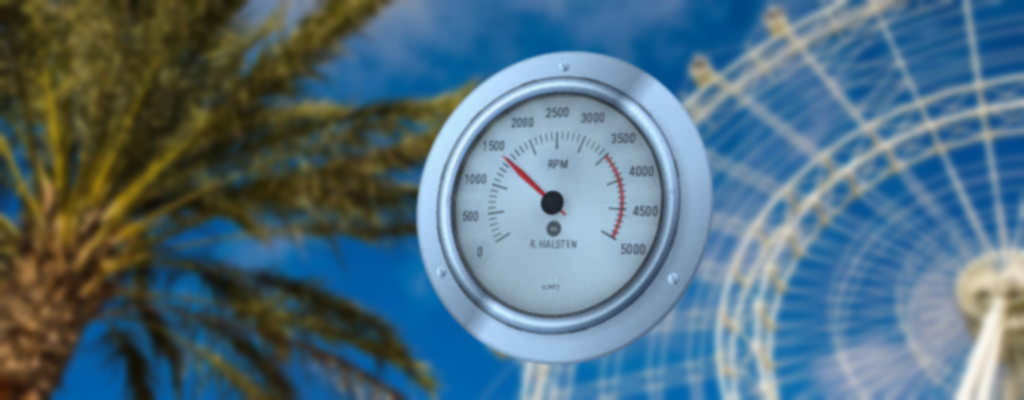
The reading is 1500 rpm
